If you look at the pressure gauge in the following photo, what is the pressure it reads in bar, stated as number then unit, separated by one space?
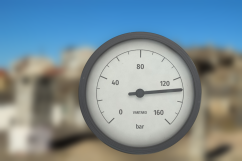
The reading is 130 bar
